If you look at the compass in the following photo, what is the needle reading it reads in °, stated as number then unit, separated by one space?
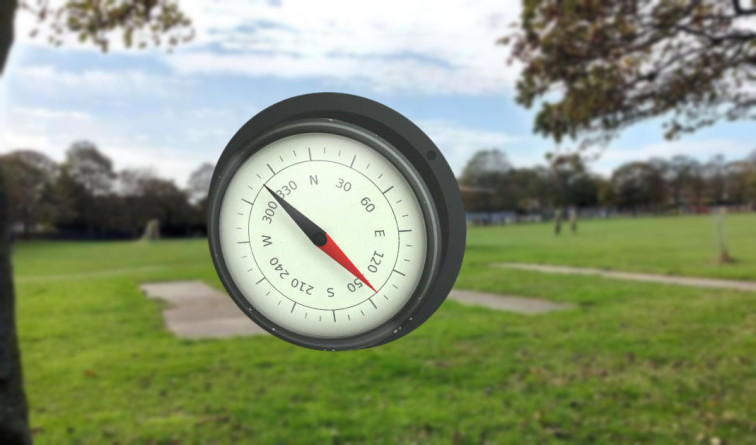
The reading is 140 °
